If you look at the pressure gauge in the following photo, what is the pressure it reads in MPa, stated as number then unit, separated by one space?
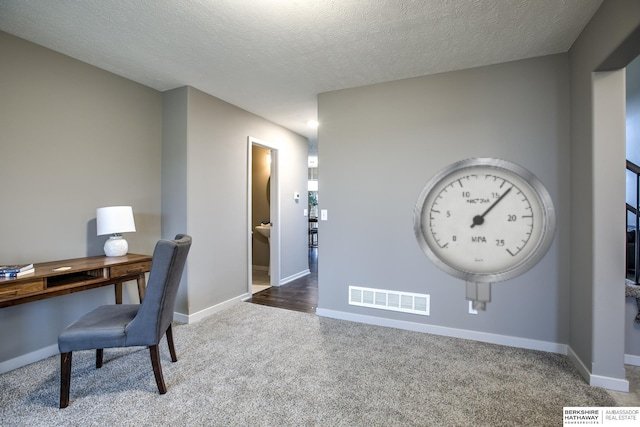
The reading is 16 MPa
